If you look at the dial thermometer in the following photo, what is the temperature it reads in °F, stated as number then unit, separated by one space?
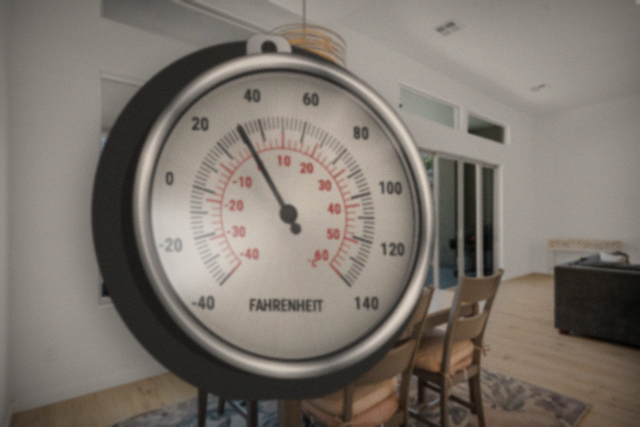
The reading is 30 °F
